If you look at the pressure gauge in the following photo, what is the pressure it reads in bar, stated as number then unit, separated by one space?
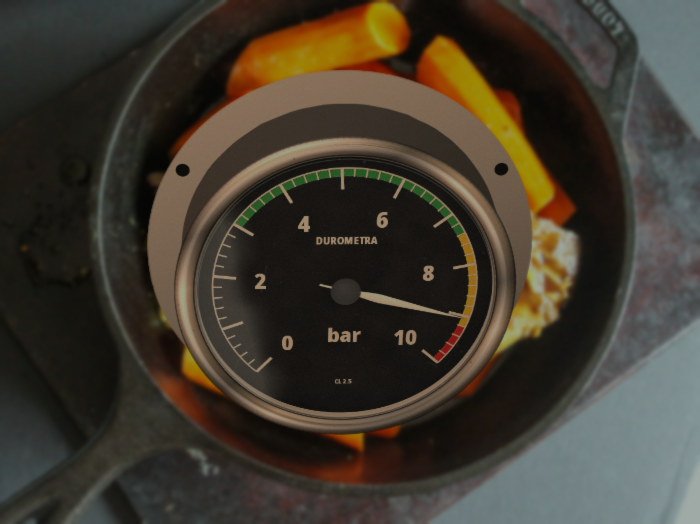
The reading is 9 bar
